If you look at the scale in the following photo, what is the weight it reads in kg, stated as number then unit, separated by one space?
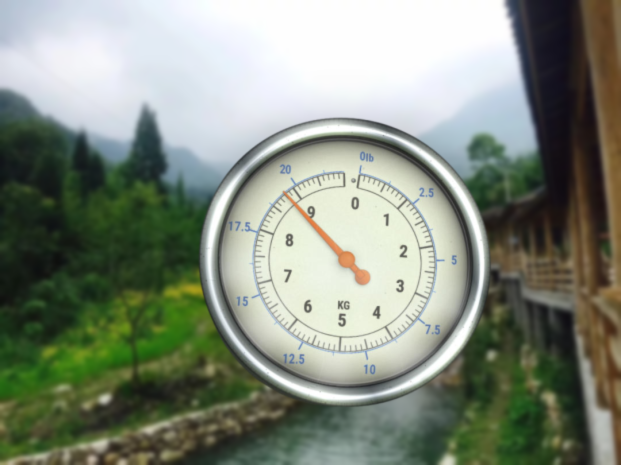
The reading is 8.8 kg
